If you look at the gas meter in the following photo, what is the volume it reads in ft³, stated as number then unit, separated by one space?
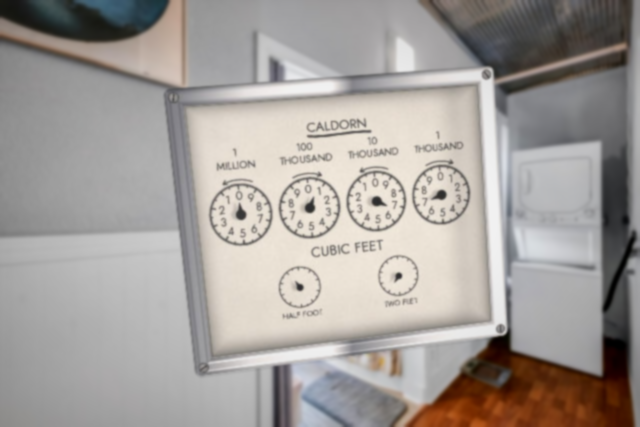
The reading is 6700 ft³
